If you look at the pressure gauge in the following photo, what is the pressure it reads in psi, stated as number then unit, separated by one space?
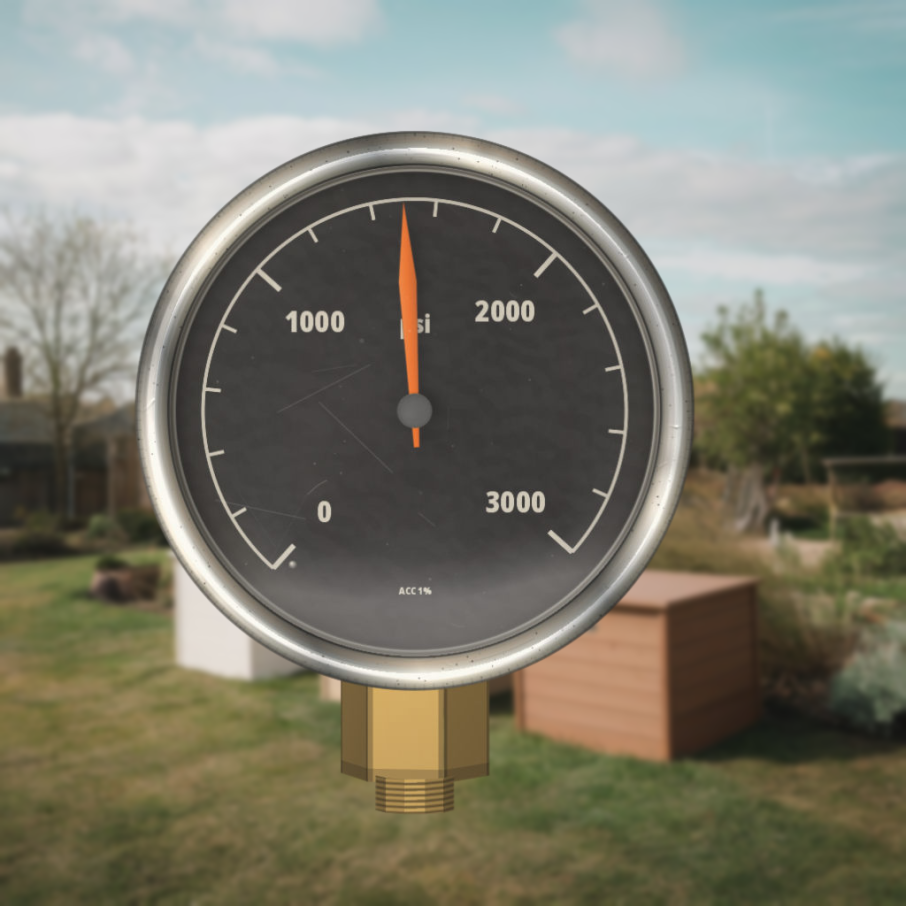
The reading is 1500 psi
